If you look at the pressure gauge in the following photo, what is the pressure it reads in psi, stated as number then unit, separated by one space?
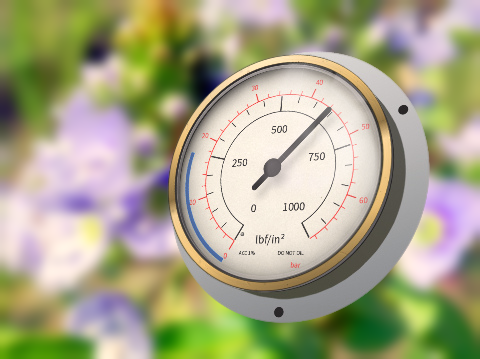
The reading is 650 psi
